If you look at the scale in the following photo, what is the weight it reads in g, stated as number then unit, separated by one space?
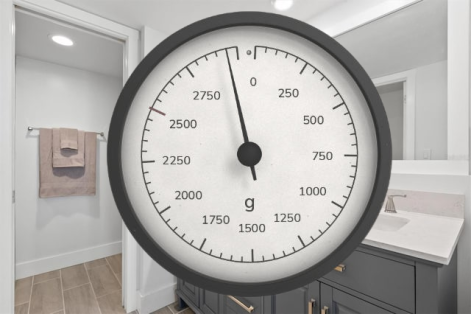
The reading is 2950 g
